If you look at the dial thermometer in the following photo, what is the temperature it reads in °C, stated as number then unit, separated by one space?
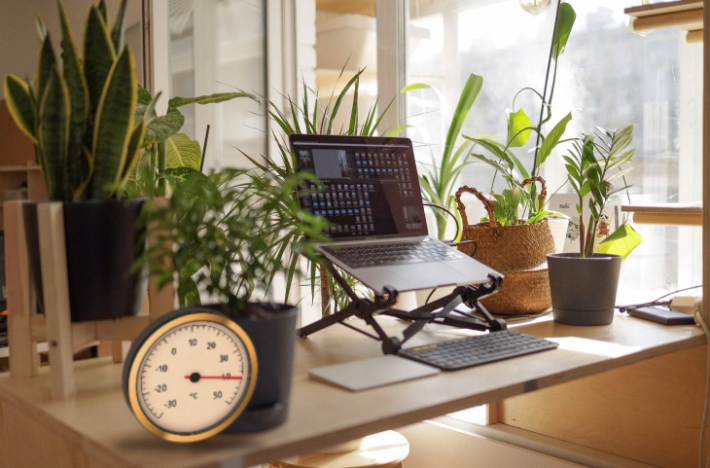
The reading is 40 °C
